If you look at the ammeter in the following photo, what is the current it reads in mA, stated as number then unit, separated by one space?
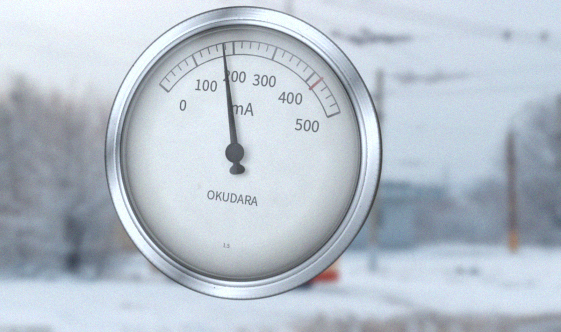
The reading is 180 mA
